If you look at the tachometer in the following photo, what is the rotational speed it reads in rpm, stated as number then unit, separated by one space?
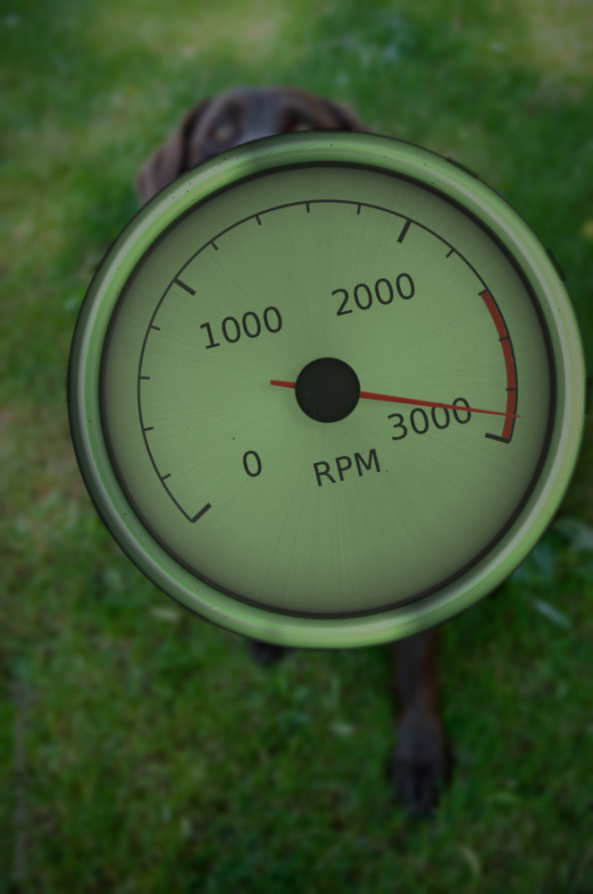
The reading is 2900 rpm
